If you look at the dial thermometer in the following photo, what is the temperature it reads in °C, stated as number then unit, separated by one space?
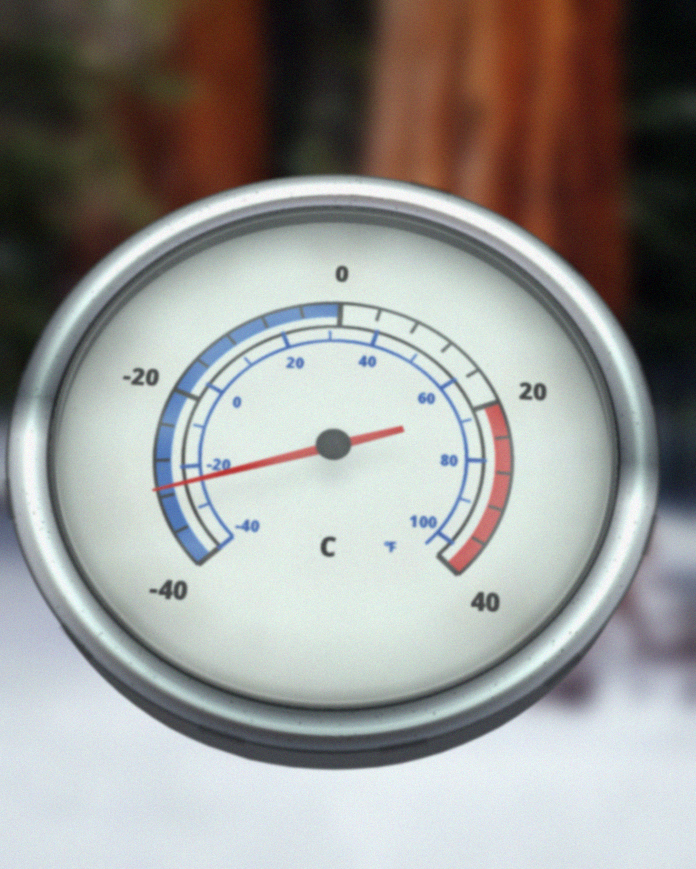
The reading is -32 °C
